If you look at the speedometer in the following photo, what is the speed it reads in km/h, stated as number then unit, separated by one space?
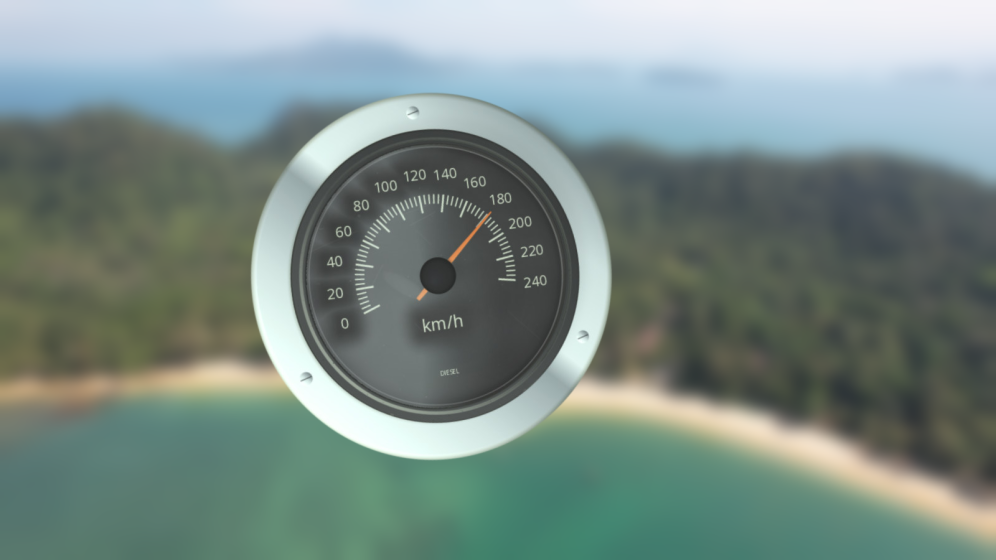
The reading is 180 km/h
